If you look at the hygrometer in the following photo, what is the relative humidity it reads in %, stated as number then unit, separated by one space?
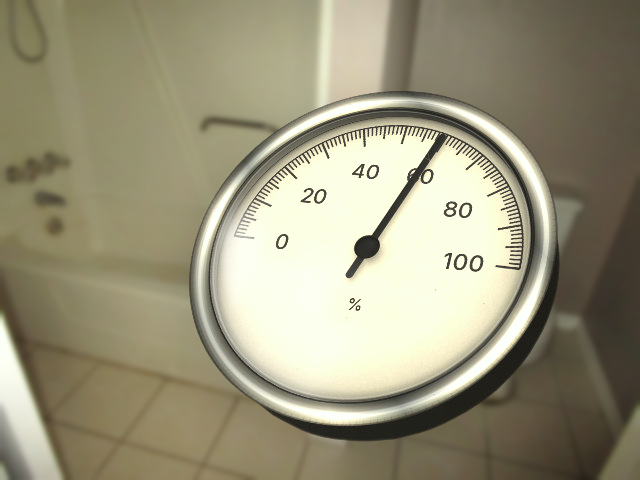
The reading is 60 %
